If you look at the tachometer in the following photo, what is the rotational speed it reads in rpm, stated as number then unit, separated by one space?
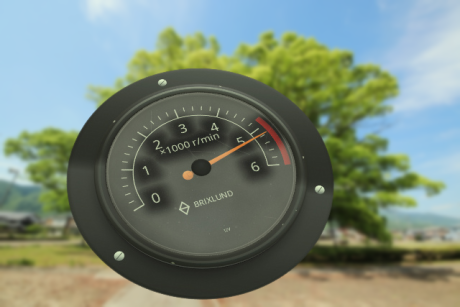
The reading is 5200 rpm
